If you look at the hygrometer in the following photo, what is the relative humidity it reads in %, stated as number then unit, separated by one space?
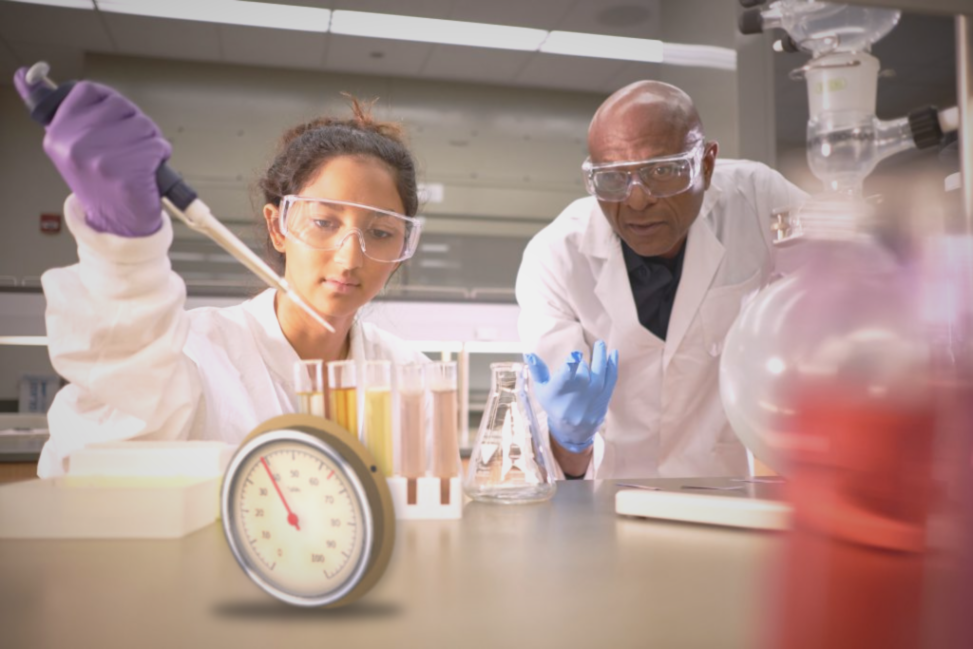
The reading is 40 %
